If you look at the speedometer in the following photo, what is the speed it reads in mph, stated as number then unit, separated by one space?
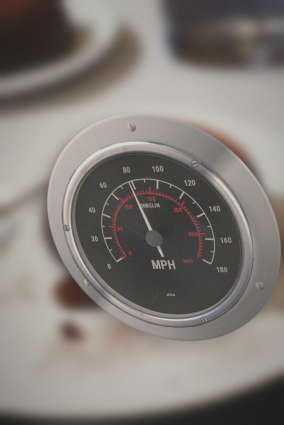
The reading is 80 mph
